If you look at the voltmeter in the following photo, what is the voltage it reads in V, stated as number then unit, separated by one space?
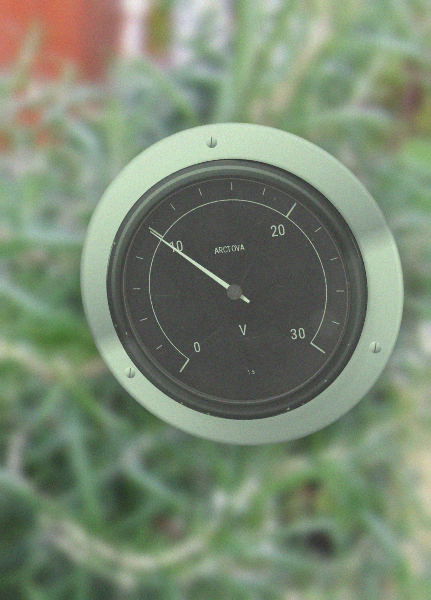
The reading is 10 V
